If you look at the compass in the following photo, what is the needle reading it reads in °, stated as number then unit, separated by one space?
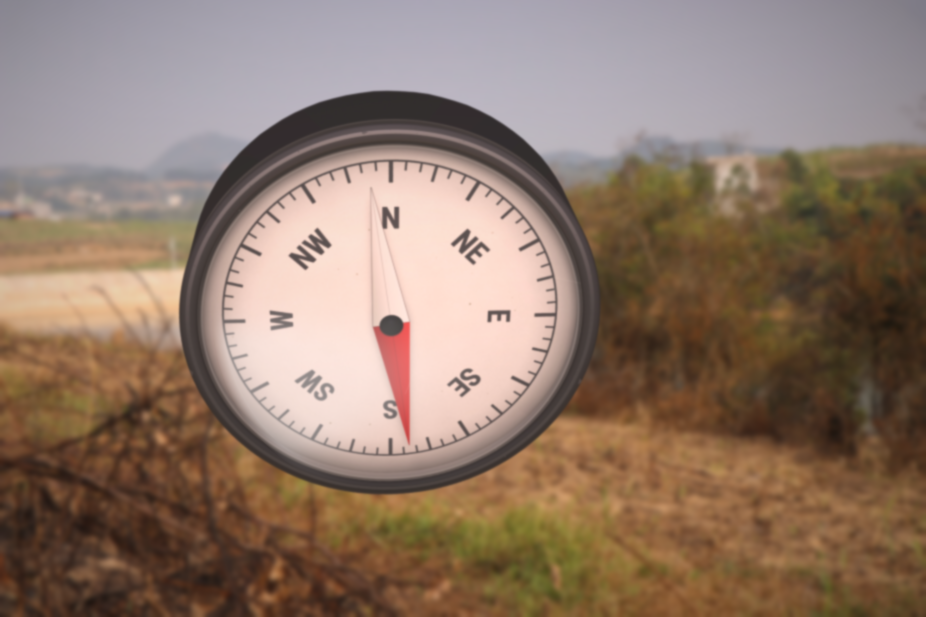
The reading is 172.5 °
